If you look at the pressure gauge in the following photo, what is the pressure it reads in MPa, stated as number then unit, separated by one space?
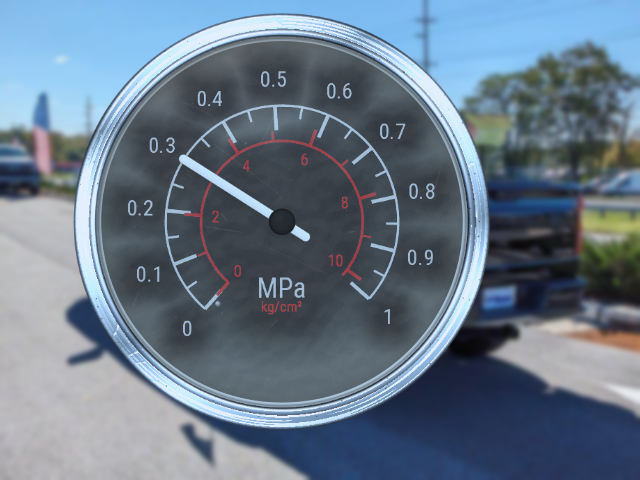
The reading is 0.3 MPa
